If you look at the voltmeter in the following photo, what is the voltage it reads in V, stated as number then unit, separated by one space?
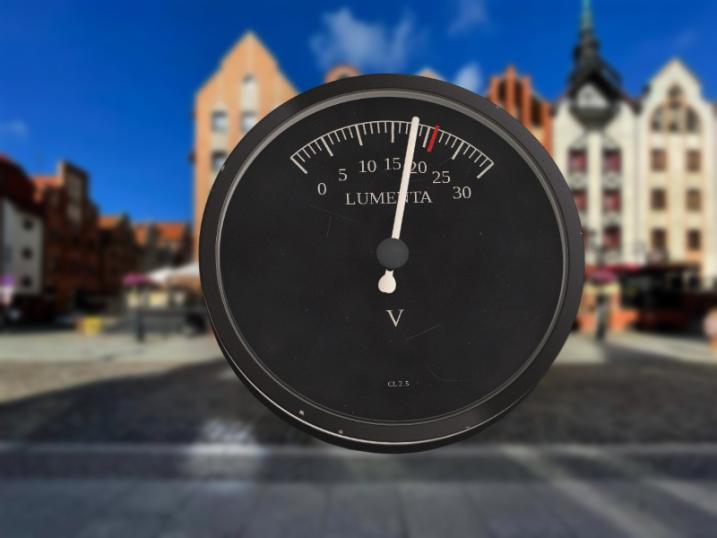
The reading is 18 V
